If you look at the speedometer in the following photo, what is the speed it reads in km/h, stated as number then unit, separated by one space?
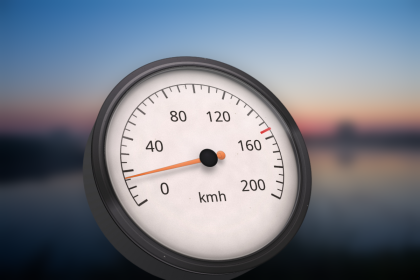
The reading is 15 km/h
